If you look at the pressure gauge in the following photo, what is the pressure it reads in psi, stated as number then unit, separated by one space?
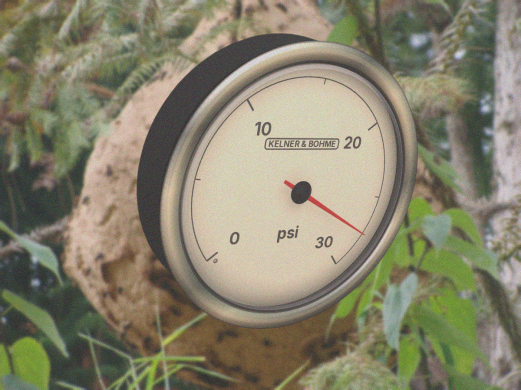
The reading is 27.5 psi
